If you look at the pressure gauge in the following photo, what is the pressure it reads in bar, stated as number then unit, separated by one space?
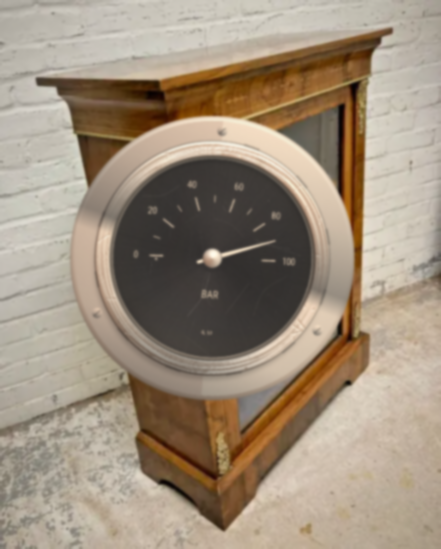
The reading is 90 bar
